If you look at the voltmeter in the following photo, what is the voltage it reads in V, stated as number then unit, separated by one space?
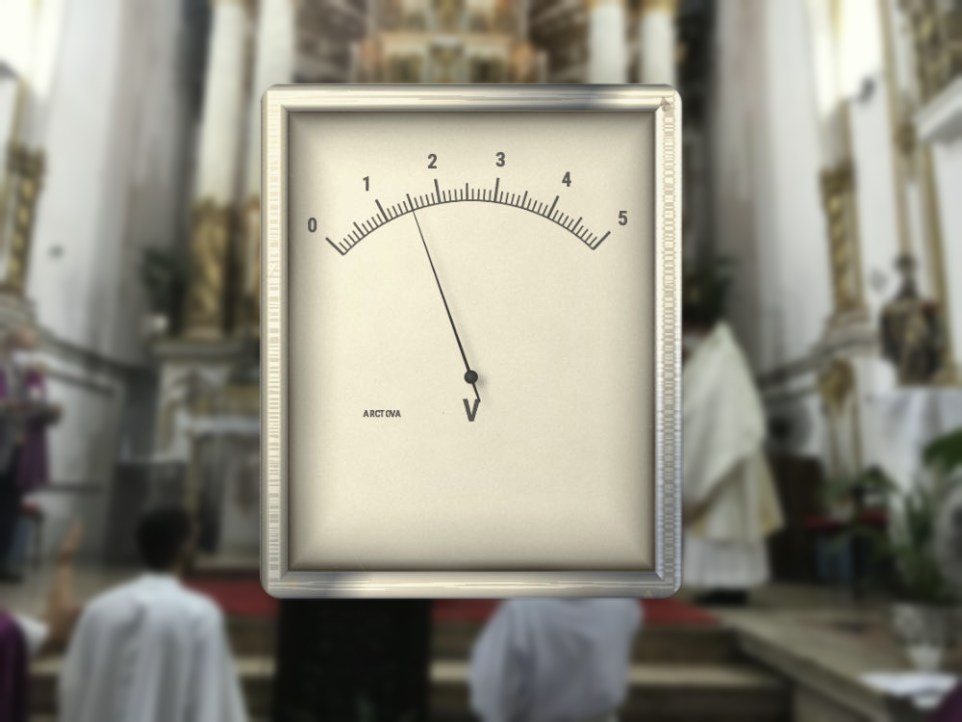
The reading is 1.5 V
